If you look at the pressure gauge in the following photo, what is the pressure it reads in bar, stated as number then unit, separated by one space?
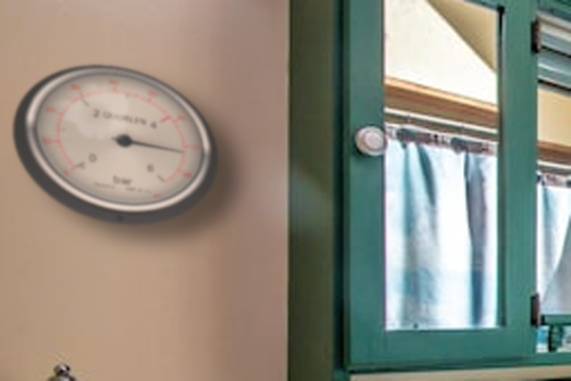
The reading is 5 bar
